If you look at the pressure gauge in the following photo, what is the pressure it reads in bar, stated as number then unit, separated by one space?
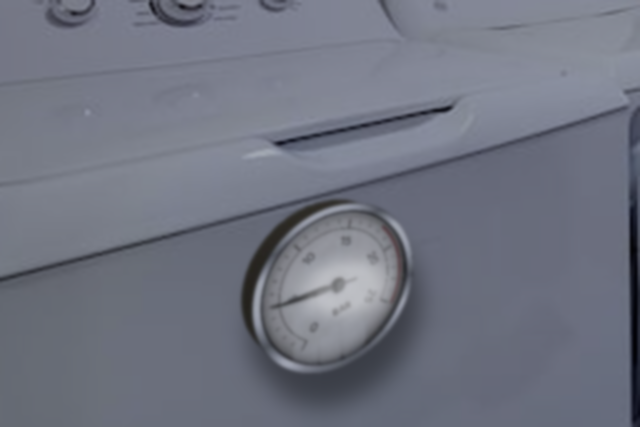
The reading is 5 bar
